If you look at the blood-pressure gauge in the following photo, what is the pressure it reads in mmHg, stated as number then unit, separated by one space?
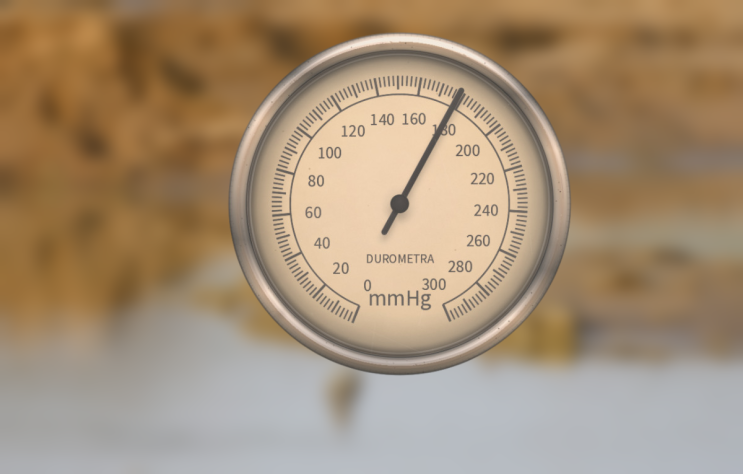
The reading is 178 mmHg
